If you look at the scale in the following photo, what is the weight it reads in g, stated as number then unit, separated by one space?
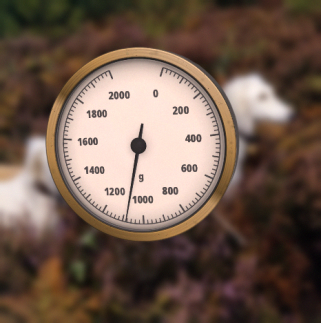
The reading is 1080 g
